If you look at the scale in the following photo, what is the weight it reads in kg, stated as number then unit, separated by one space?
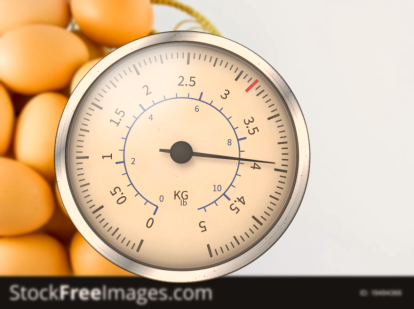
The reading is 3.95 kg
